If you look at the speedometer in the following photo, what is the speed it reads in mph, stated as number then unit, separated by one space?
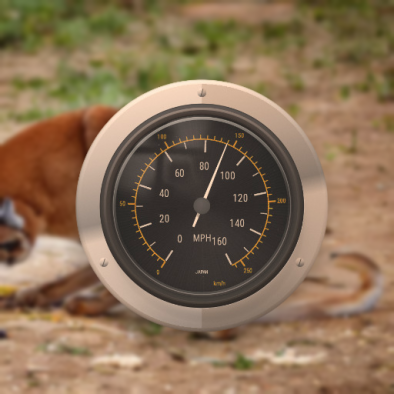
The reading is 90 mph
